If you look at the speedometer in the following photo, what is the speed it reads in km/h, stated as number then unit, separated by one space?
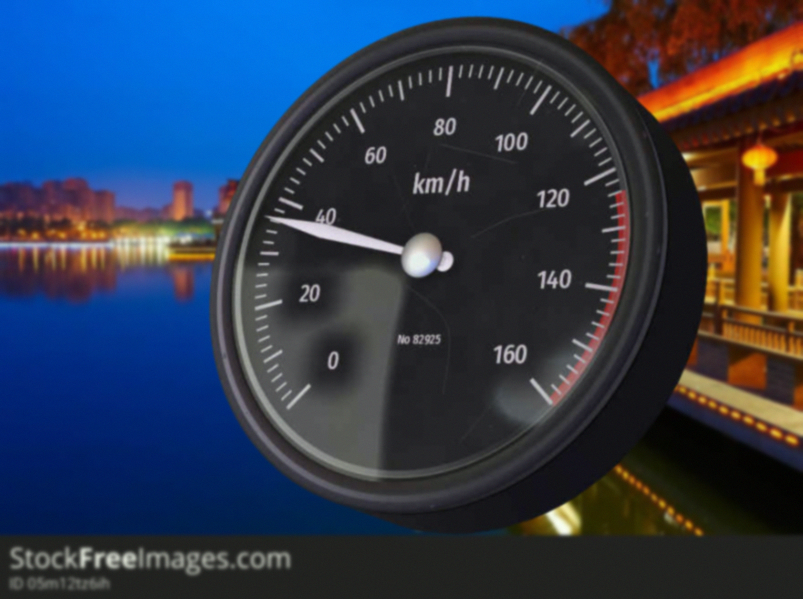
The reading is 36 km/h
